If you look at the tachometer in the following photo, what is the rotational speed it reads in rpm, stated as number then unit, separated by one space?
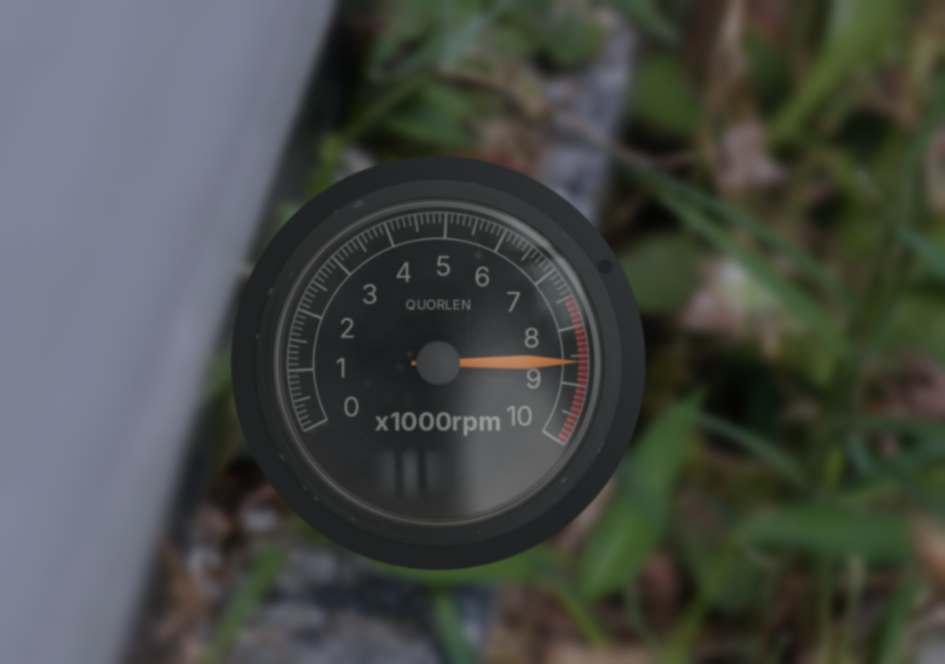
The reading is 8600 rpm
